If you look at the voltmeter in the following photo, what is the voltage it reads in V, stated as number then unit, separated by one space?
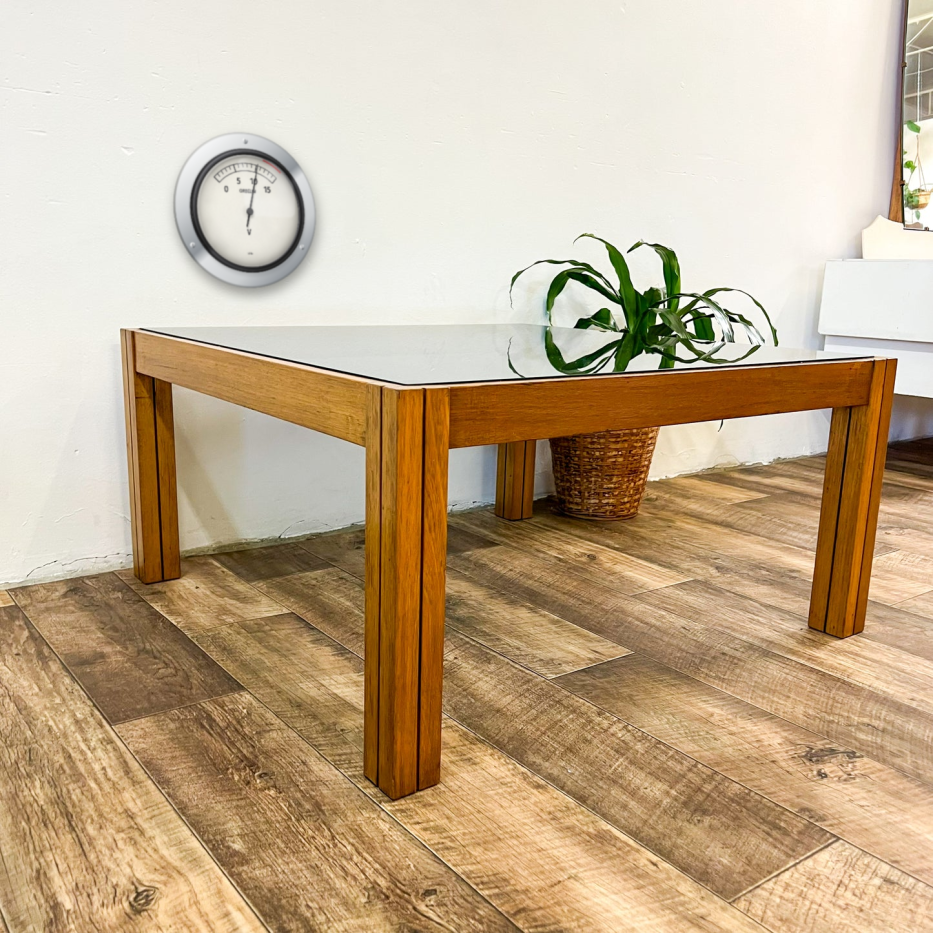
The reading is 10 V
